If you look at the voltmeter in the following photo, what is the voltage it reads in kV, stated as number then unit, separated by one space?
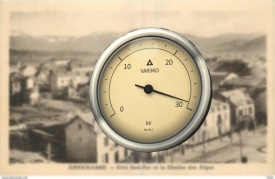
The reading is 29 kV
